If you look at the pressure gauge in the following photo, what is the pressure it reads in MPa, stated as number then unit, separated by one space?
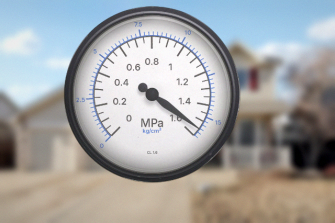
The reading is 1.55 MPa
